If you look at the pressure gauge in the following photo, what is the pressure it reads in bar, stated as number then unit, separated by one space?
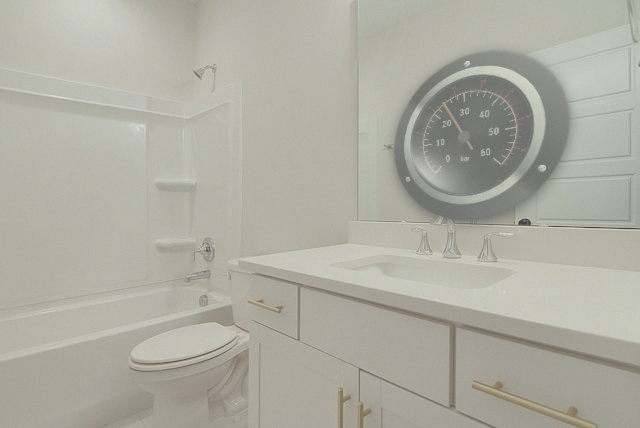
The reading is 24 bar
